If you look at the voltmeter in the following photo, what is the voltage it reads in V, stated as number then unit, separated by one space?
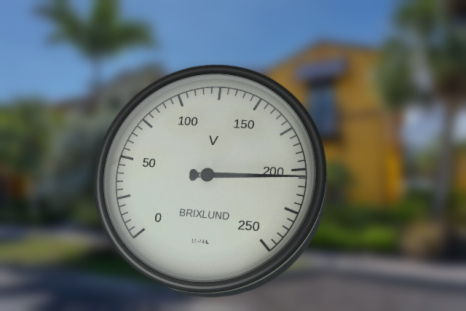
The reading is 205 V
